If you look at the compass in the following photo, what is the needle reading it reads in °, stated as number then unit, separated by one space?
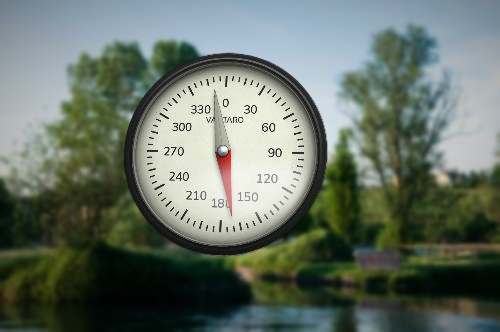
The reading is 170 °
